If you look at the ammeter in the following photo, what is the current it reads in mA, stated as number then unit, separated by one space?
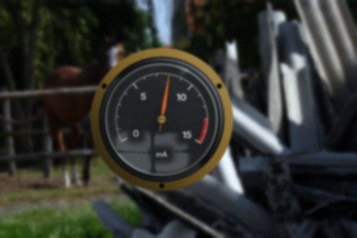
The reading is 8 mA
